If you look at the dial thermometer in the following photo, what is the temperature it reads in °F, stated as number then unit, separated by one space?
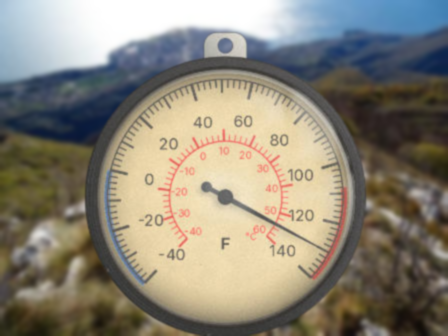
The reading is 130 °F
